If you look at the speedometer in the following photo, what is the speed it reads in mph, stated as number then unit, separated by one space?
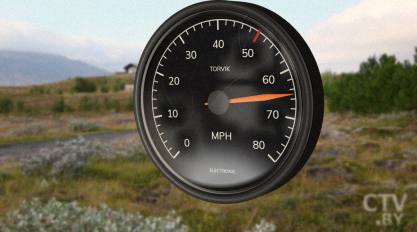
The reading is 65 mph
